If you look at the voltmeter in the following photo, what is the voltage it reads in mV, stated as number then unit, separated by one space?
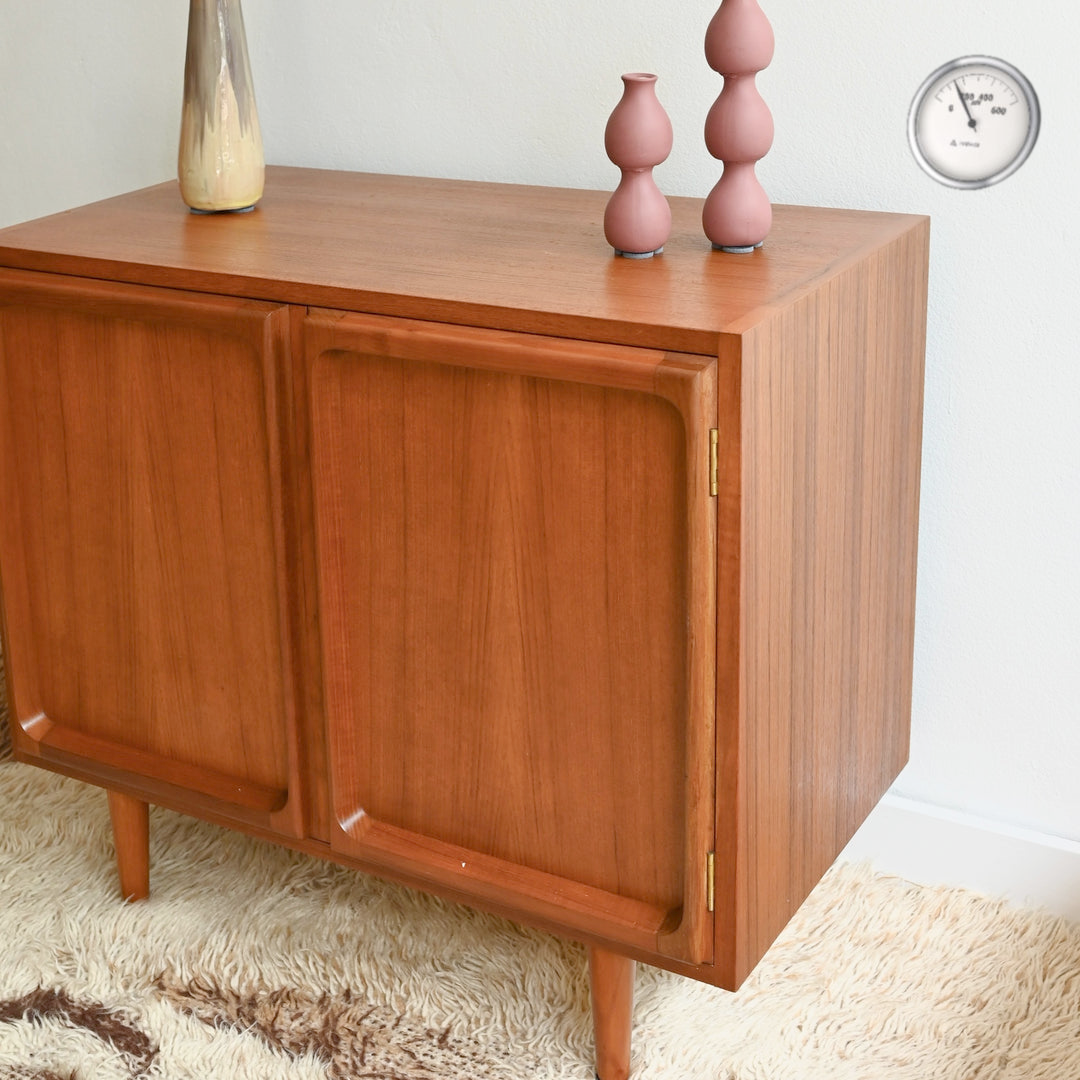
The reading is 150 mV
